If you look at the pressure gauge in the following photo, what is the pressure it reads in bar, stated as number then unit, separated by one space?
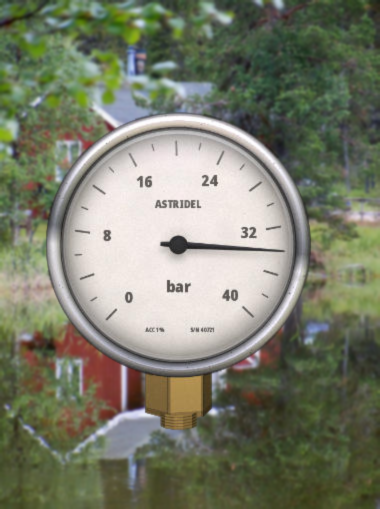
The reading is 34 bar
